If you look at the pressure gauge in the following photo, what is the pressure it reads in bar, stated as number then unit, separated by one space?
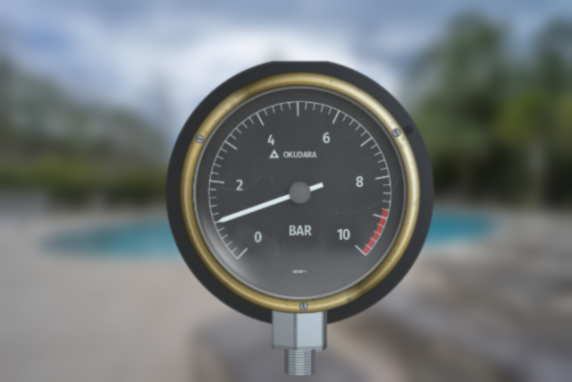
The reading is 1 bar
